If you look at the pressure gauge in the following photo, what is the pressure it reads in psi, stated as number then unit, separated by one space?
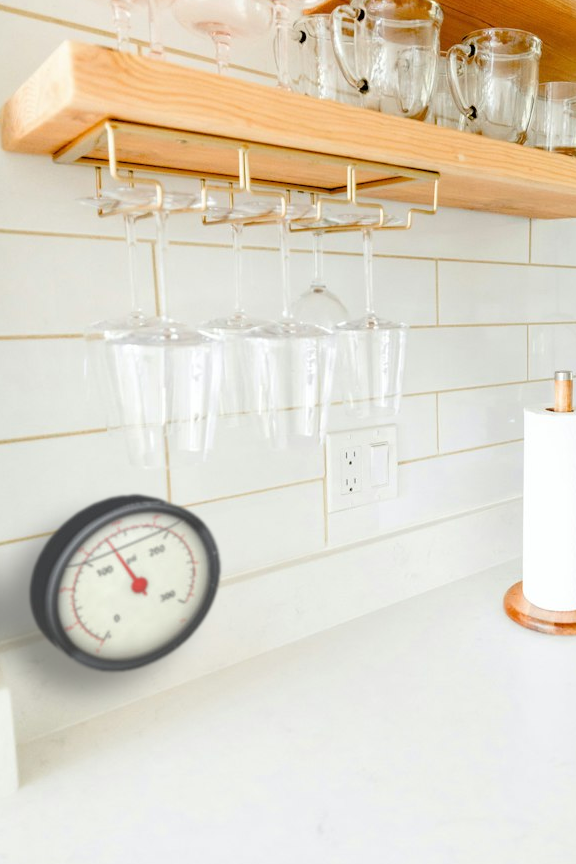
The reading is 130 psi
